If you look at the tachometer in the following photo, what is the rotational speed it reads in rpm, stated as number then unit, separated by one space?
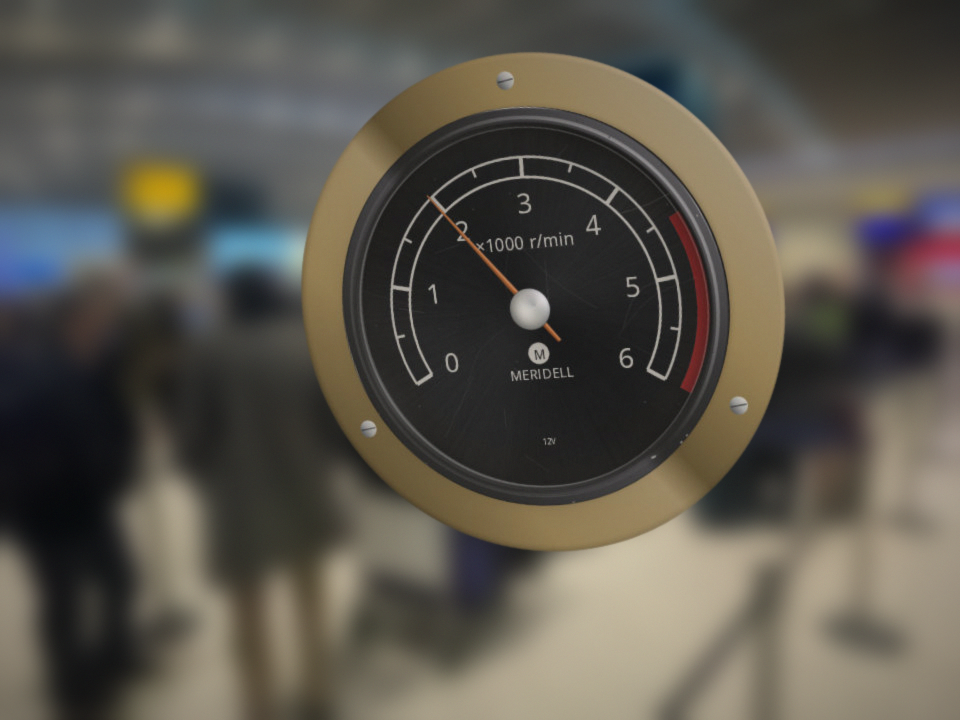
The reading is 2000 rpm
